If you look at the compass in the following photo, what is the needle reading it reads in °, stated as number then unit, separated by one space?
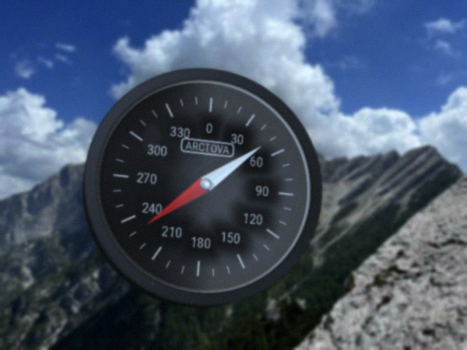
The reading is 230 °
